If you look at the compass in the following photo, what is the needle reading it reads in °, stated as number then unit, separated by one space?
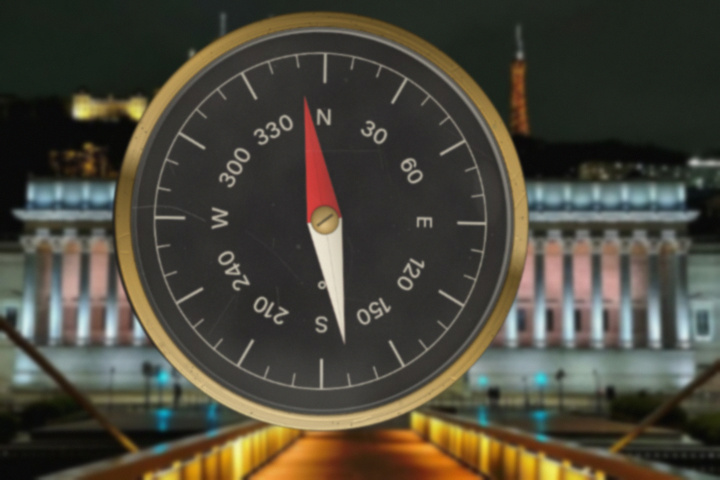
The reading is 350 °
